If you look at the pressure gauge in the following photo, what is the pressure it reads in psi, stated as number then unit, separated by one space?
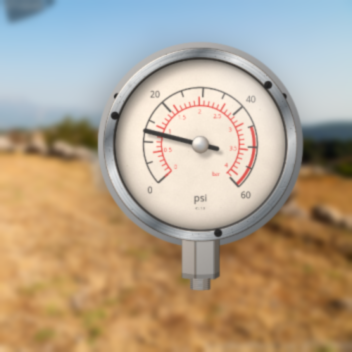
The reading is 12.5 psi
